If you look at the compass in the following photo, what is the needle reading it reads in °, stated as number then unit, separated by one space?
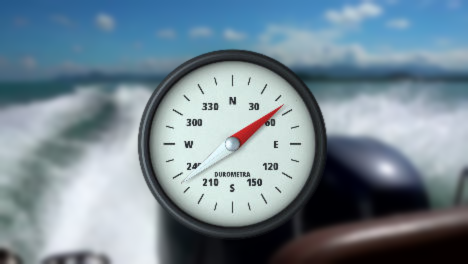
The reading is 52.5 °
